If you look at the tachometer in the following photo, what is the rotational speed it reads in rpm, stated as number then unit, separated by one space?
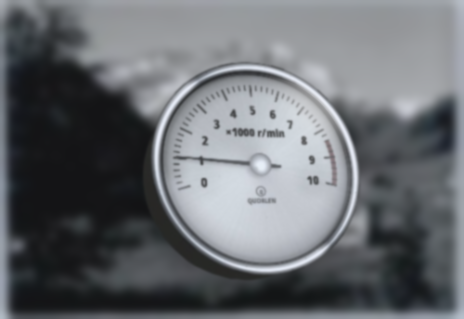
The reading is 1000 rpm
